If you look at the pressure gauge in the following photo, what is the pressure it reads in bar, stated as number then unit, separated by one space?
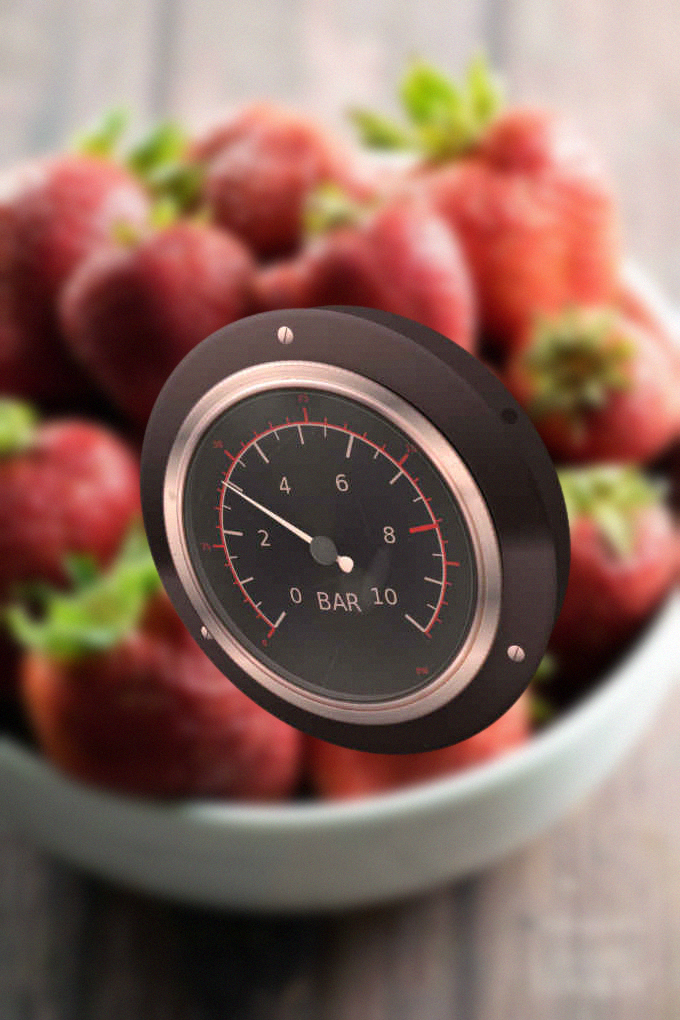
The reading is 3 bar
